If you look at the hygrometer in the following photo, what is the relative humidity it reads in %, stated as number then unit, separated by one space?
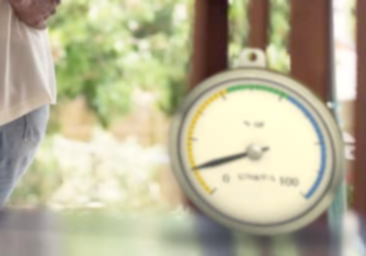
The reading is 10 %
